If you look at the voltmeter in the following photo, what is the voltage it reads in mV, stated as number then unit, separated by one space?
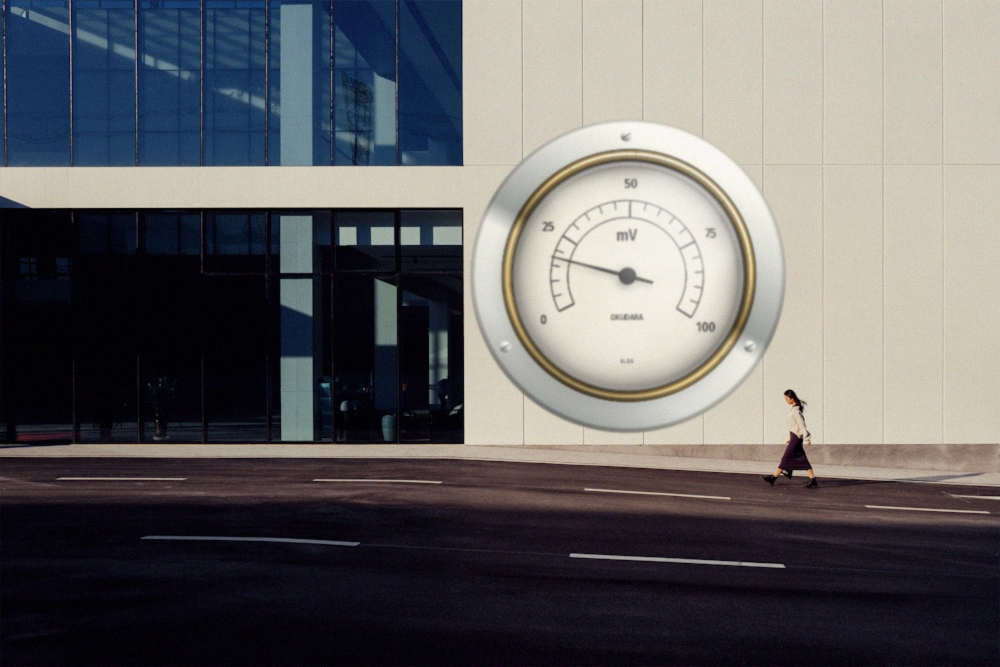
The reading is 17.5 mV
